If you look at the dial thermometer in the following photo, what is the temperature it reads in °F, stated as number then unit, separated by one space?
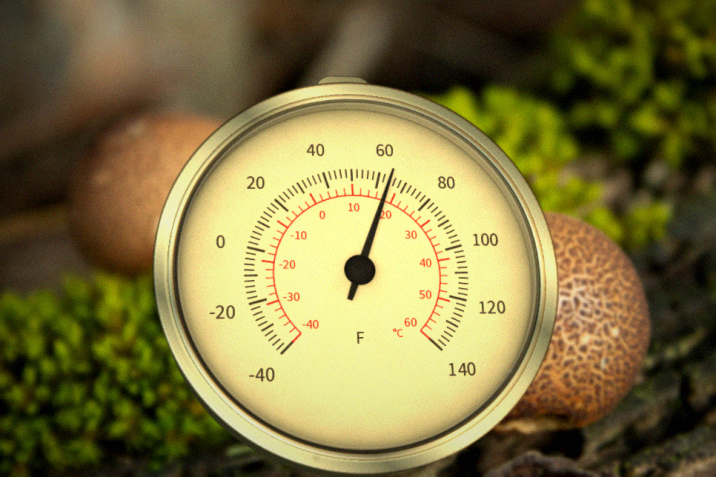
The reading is 64 °F
